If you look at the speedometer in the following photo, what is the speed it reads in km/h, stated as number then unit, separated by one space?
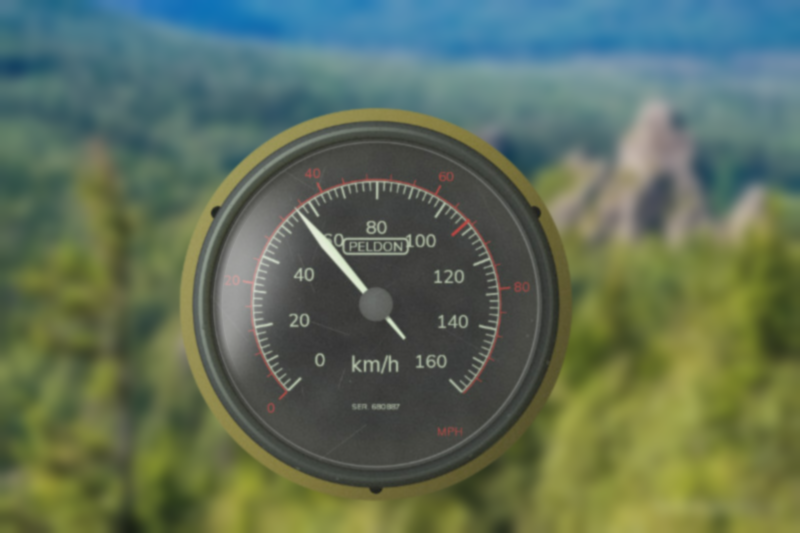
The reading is 56 km/h
